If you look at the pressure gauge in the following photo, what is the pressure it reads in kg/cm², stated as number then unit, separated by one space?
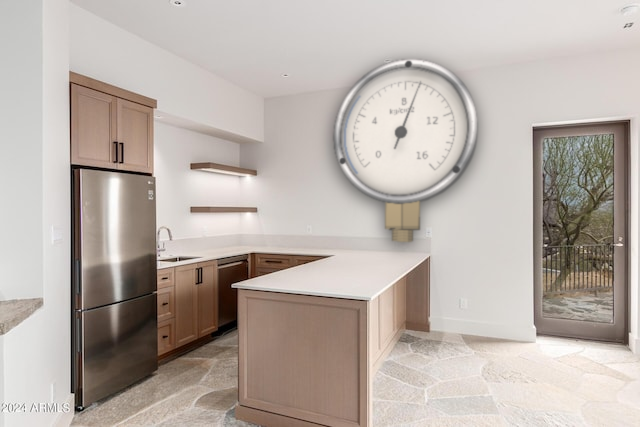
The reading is 9 kg/cm²
